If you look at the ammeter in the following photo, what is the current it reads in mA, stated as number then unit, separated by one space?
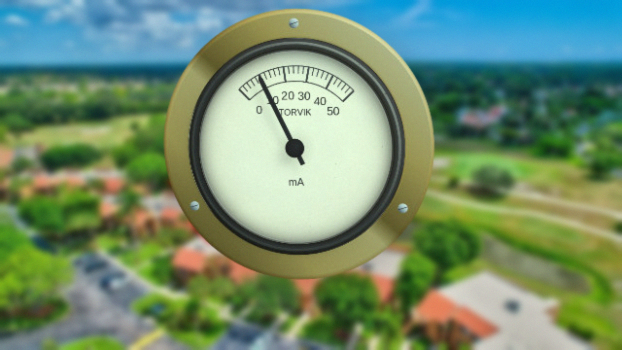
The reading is 10 mA
